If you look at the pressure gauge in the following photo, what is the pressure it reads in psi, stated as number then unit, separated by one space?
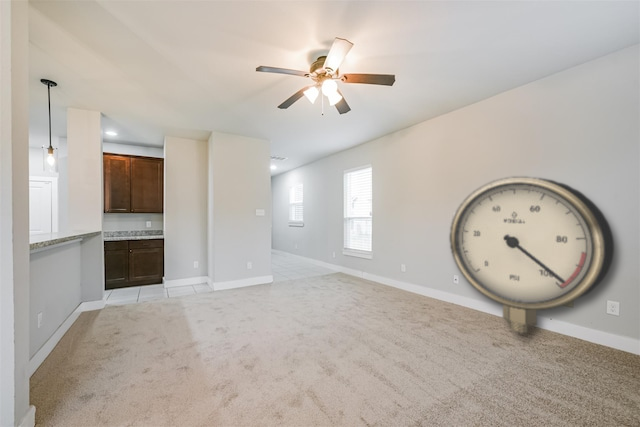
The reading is 97.5 psi
